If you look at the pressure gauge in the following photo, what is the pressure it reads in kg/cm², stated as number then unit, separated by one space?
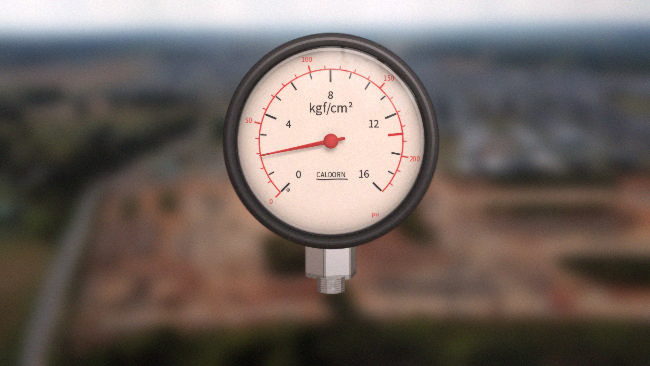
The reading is 2 kg/cm²
